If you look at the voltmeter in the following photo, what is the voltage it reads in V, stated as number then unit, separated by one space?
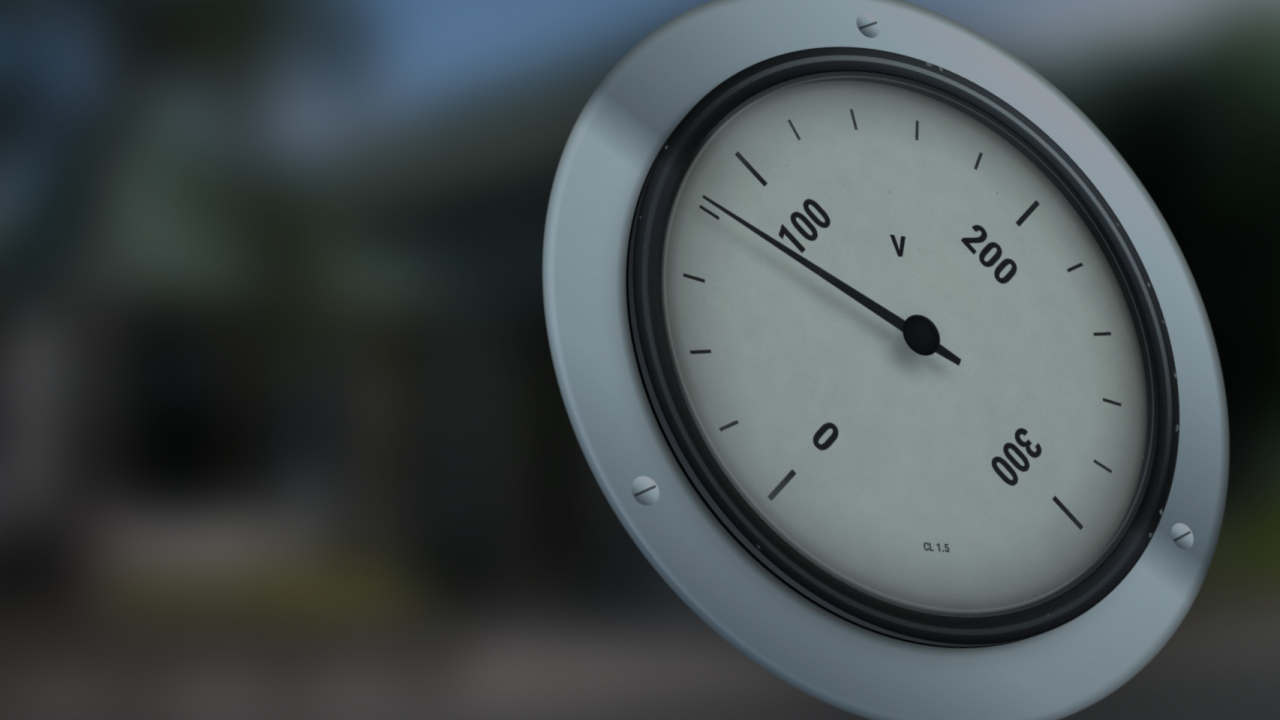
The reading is 80 V
